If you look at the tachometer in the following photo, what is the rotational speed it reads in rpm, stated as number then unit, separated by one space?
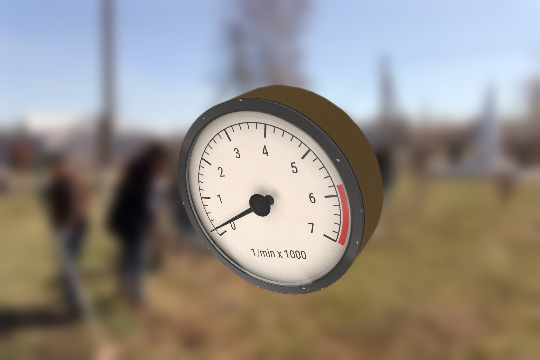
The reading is 200 rpm
